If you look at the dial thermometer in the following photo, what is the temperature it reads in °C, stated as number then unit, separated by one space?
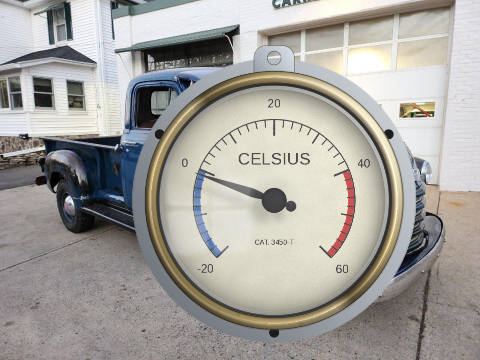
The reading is -1 °C
